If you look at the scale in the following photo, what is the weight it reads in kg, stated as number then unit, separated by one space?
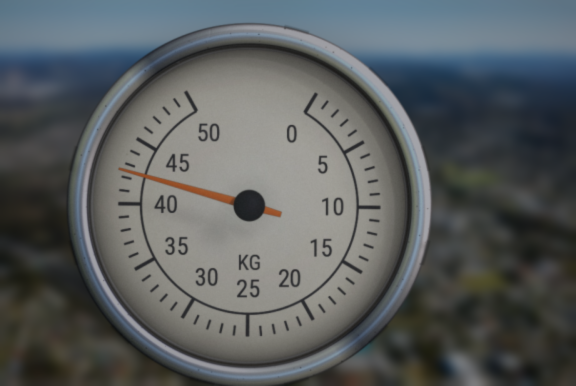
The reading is 42.5 kg
